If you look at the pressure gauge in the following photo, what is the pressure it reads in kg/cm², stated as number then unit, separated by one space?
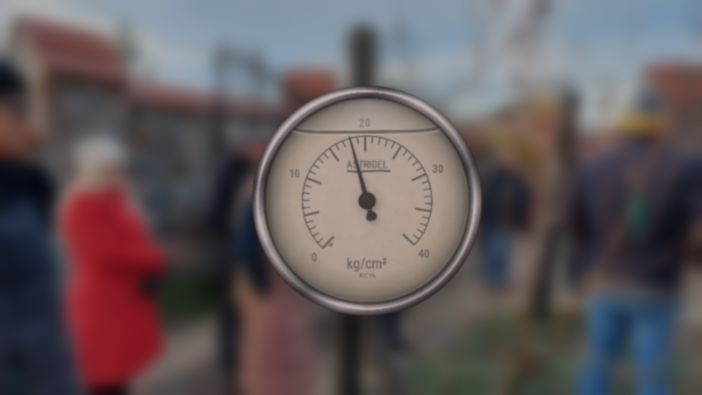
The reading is 18 kg/cm²
